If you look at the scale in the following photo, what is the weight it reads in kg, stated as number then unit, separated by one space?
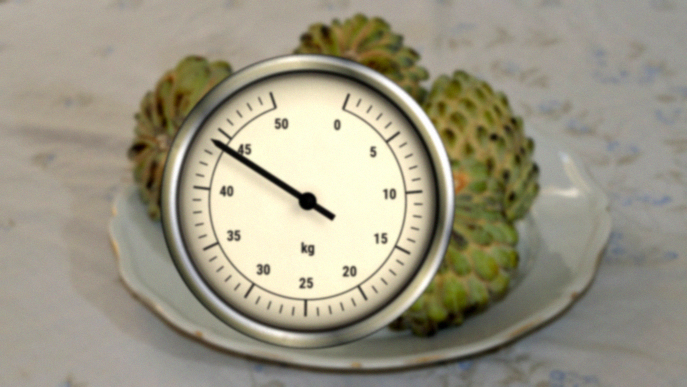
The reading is 44 kg
